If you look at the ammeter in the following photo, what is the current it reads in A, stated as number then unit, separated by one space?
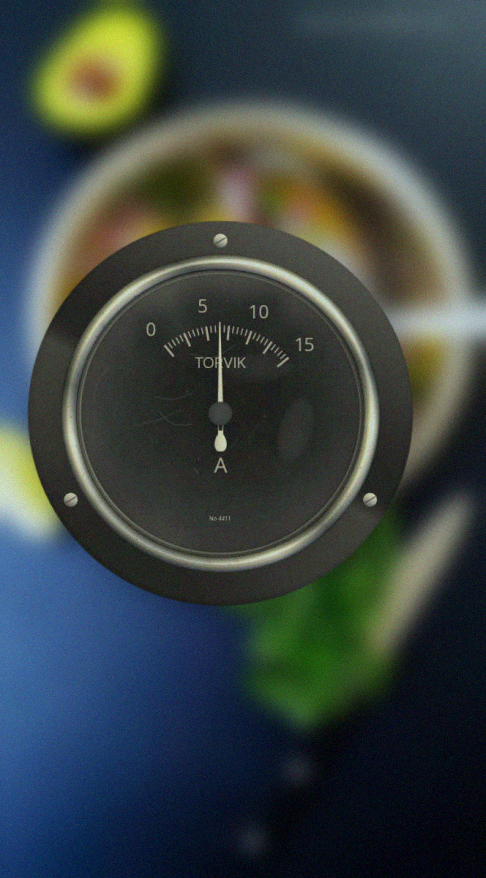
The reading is 6.5 A
